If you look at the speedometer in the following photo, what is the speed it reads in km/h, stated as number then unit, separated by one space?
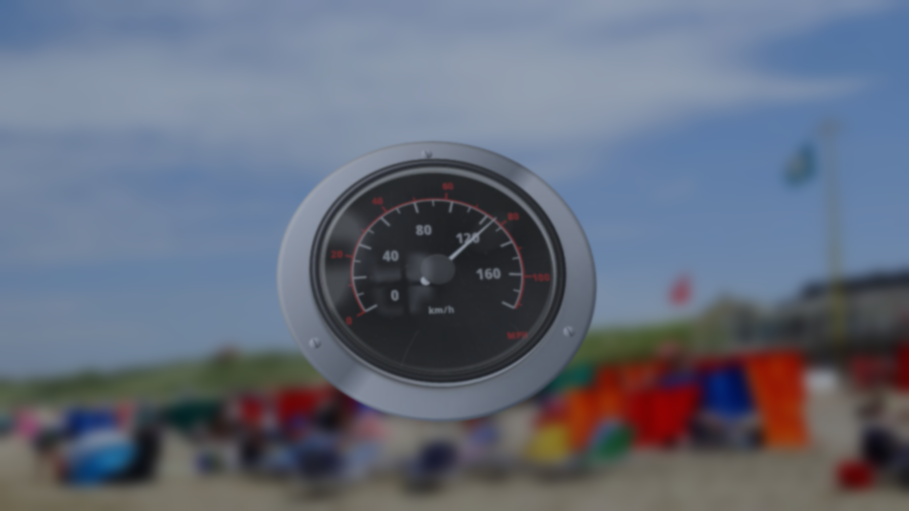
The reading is 125 km/h
